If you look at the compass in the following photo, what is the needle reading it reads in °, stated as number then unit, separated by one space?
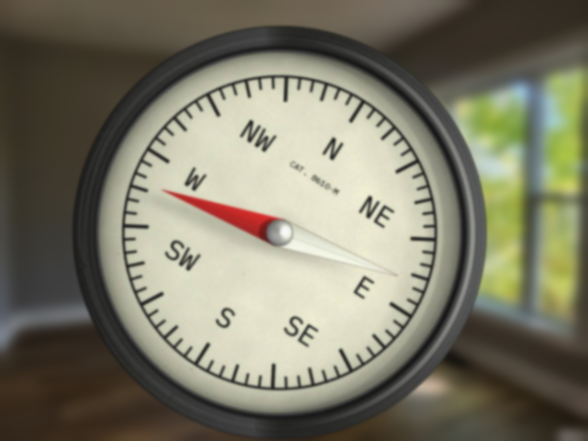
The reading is 257.5 °
